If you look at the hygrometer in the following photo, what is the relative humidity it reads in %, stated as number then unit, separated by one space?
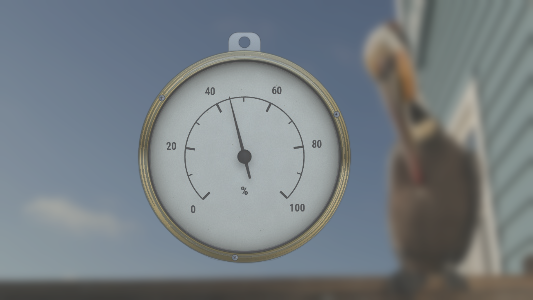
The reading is 45 %
